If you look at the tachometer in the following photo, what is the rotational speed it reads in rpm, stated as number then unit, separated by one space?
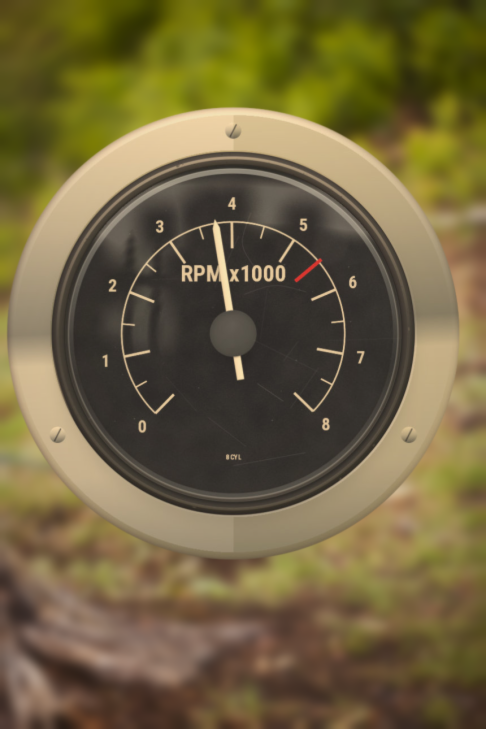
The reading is 3750 rpm
